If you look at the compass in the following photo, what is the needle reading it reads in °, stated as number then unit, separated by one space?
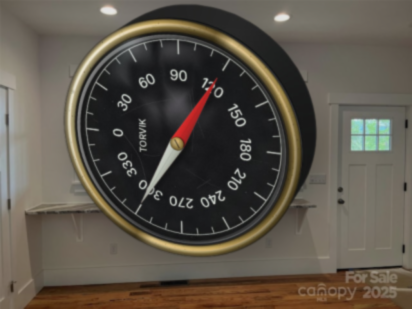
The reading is 120 °
